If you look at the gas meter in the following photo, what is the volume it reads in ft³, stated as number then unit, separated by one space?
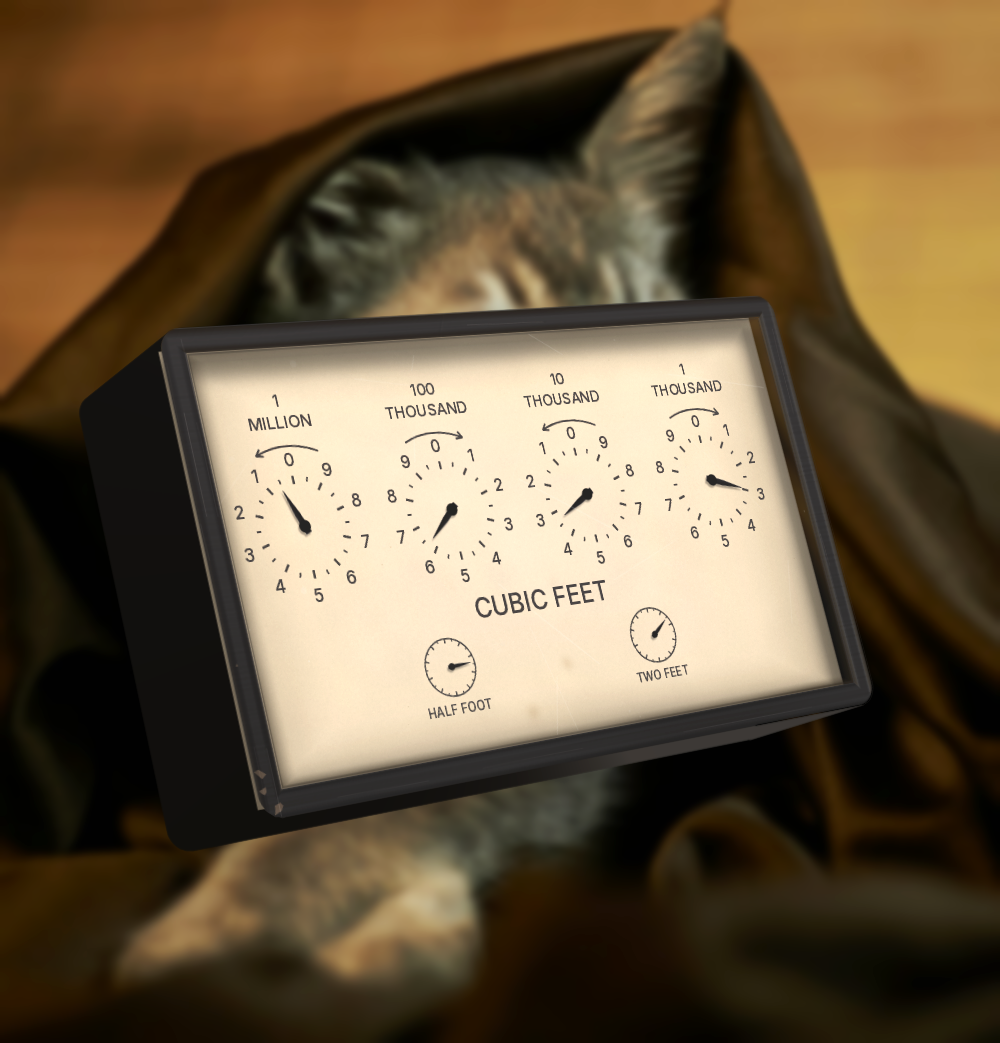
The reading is 63300 ft³
